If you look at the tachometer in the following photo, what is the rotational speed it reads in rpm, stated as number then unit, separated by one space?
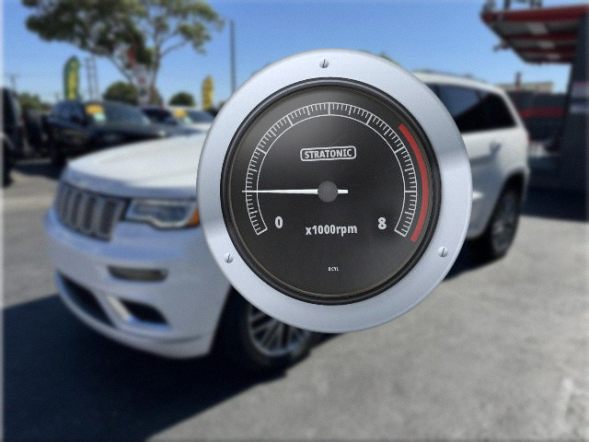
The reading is 1000 rpm
